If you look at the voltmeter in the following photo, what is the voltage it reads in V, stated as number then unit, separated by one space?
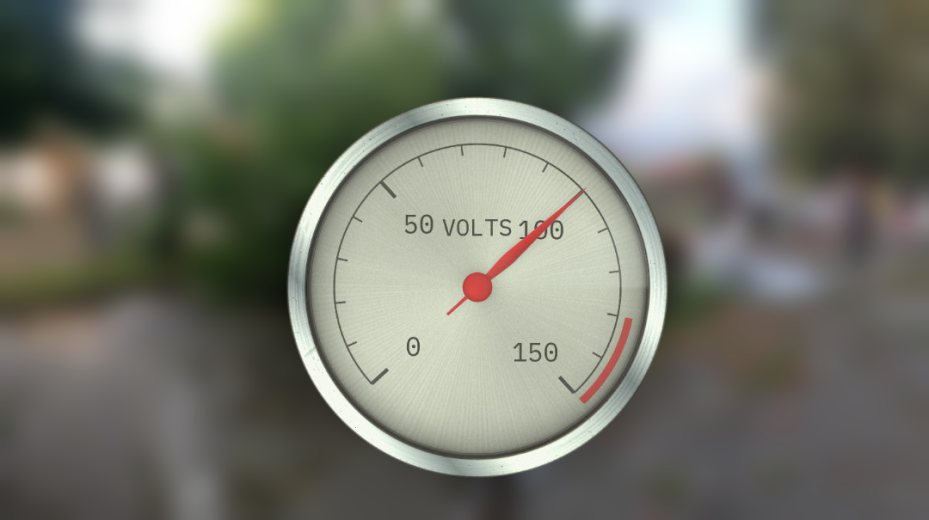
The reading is 100 V
